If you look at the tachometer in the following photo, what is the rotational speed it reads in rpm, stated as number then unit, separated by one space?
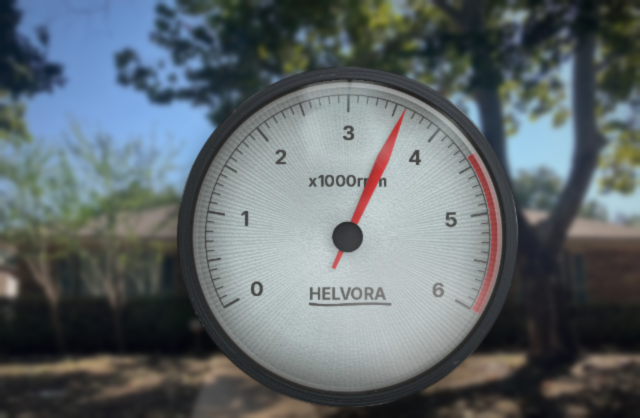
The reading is 3600 rpm
